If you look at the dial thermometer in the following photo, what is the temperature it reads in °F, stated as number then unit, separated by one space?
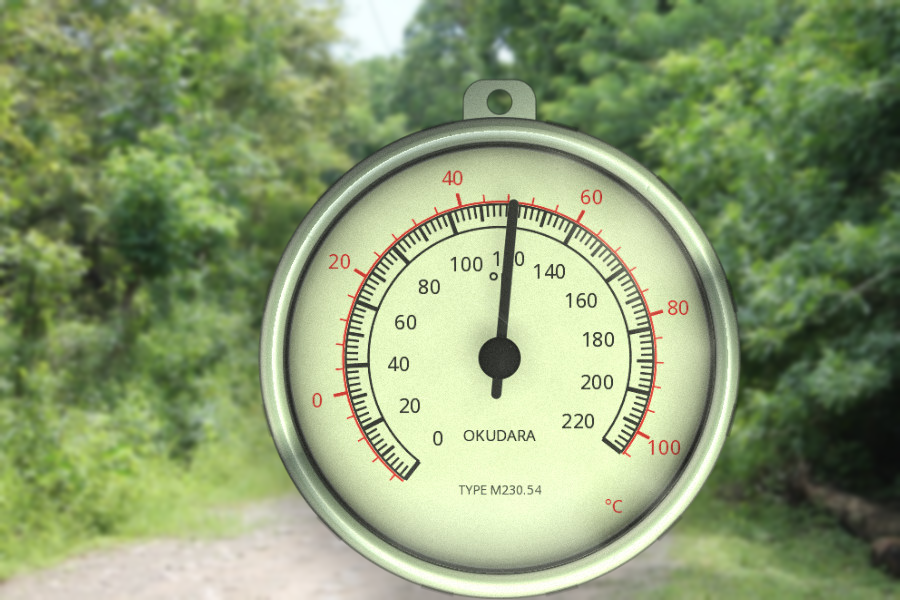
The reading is 120 °F
